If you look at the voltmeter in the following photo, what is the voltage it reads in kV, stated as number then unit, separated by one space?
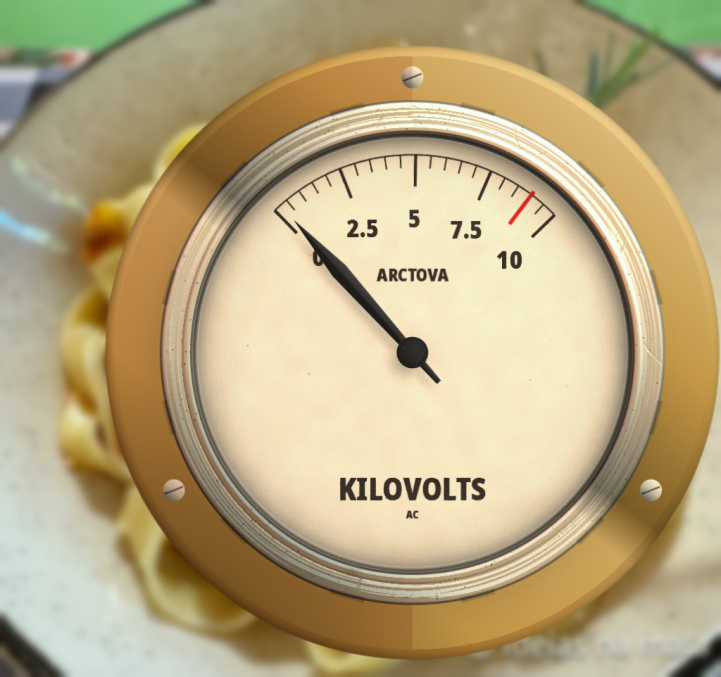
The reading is 0.25 kV
